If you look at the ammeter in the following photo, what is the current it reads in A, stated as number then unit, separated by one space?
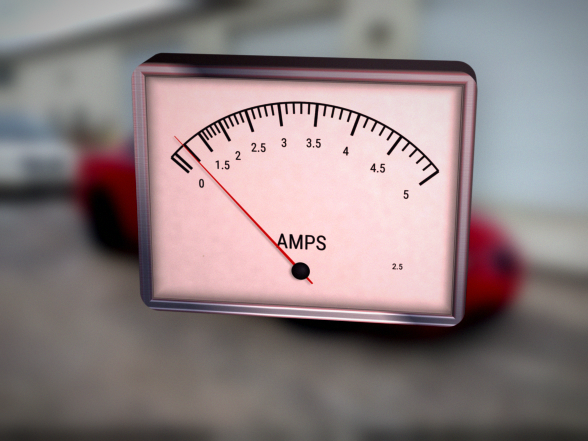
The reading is 1 A
